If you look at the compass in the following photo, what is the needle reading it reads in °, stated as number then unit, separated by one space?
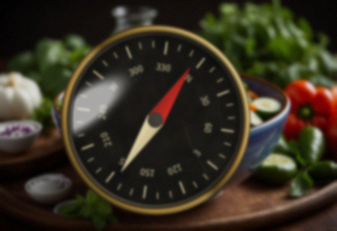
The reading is 355 °
